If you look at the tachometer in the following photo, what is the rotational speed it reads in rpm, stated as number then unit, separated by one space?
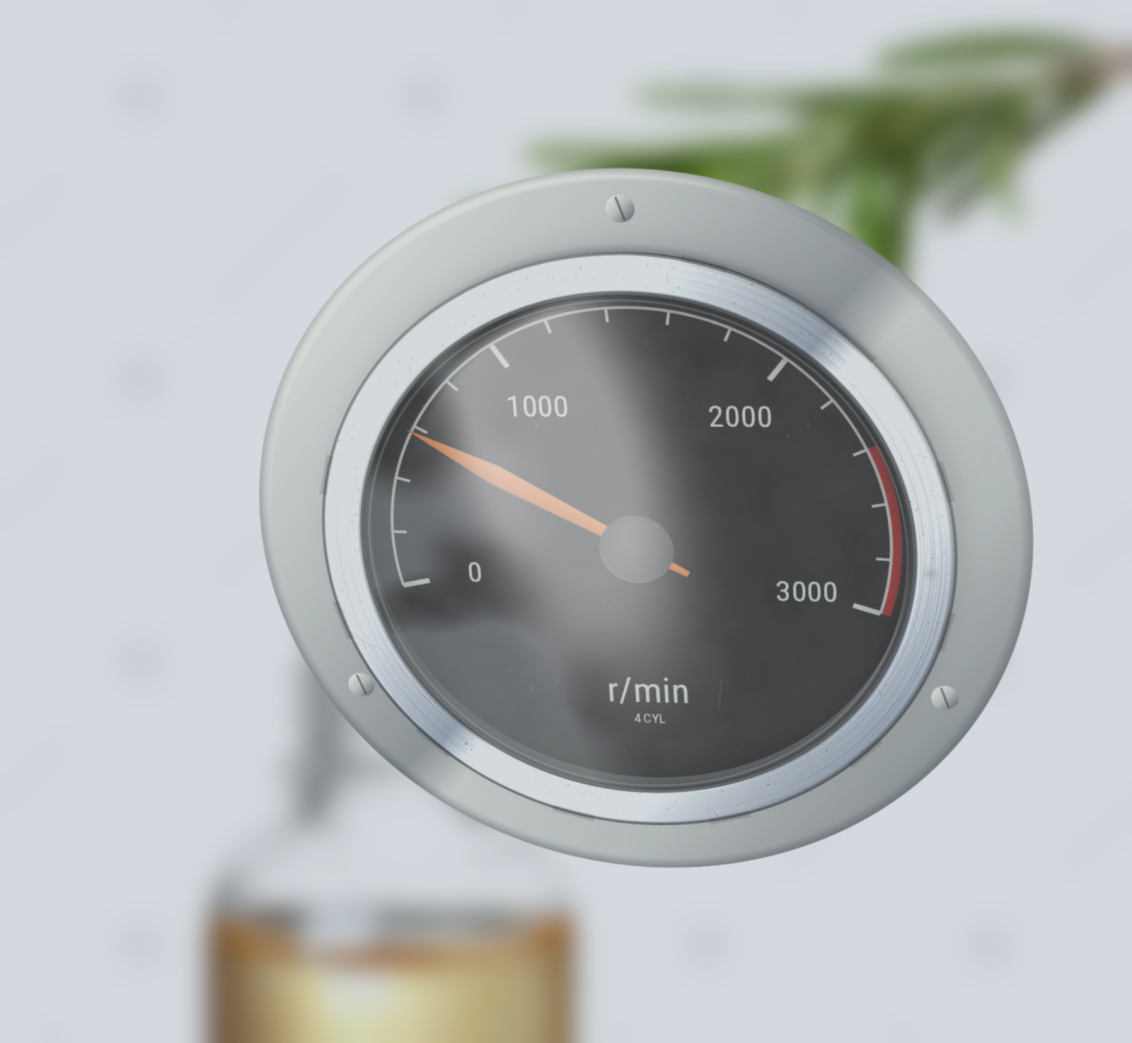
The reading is 600 rpm
